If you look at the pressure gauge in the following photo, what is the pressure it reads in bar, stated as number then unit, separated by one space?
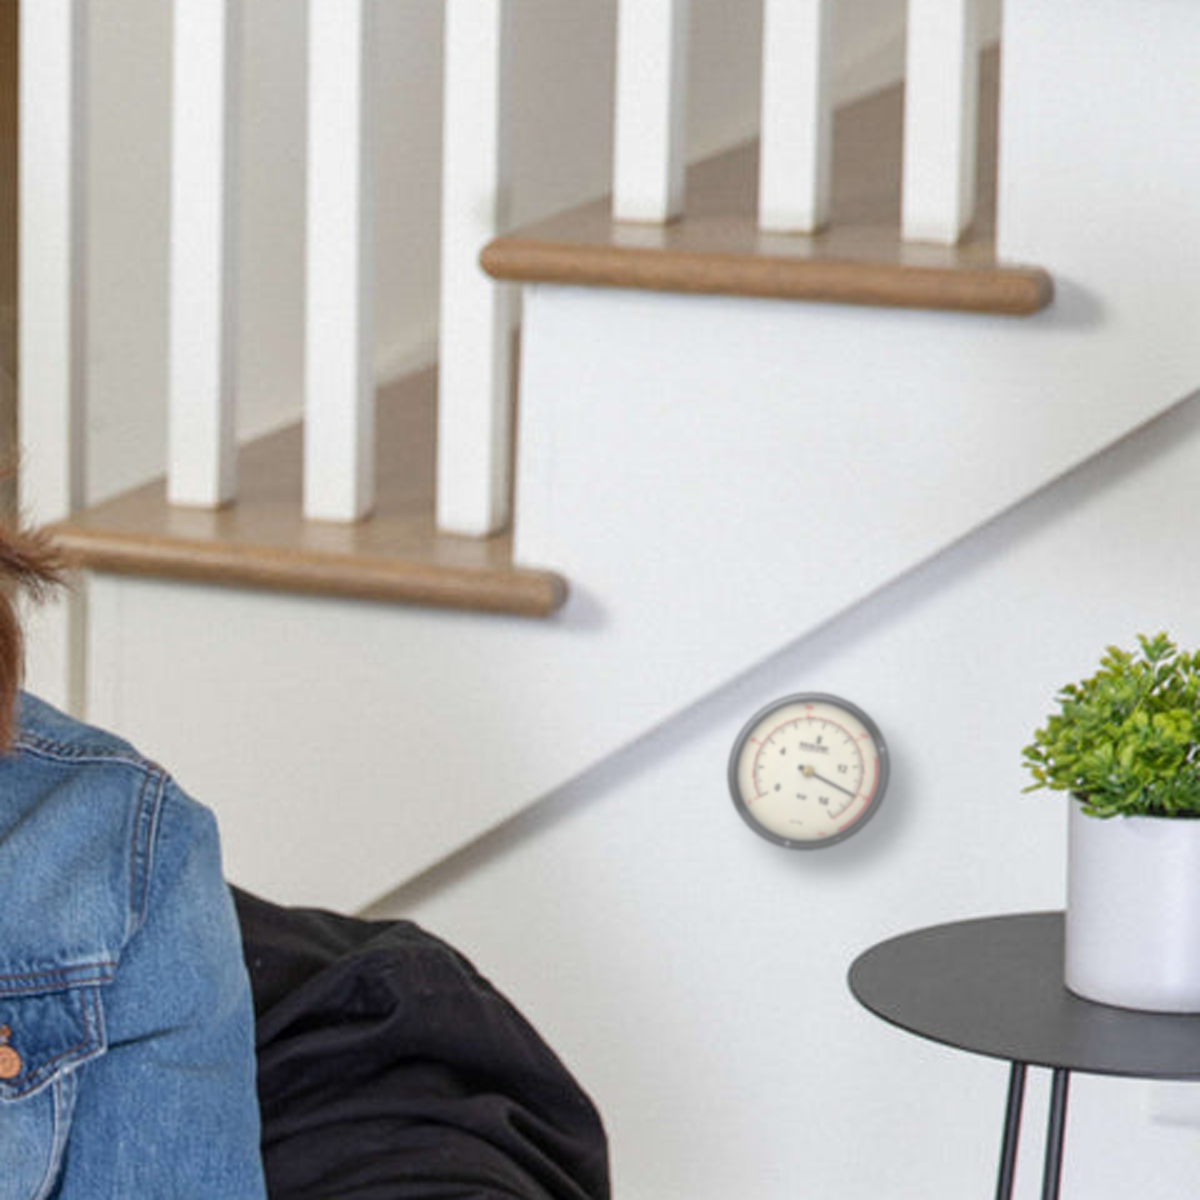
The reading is 14 bar
